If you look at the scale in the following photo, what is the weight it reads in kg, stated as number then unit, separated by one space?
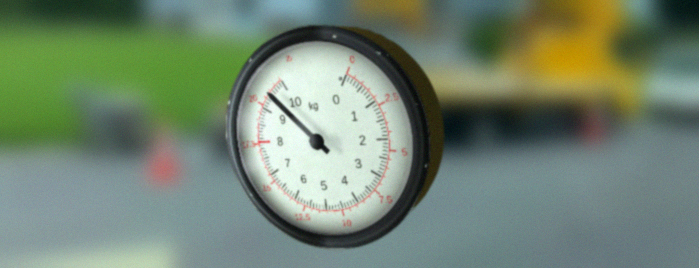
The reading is 9.5 kg
